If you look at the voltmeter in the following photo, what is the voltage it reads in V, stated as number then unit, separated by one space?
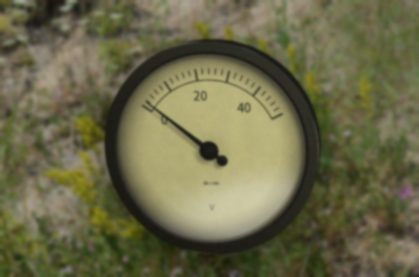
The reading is 2 V
